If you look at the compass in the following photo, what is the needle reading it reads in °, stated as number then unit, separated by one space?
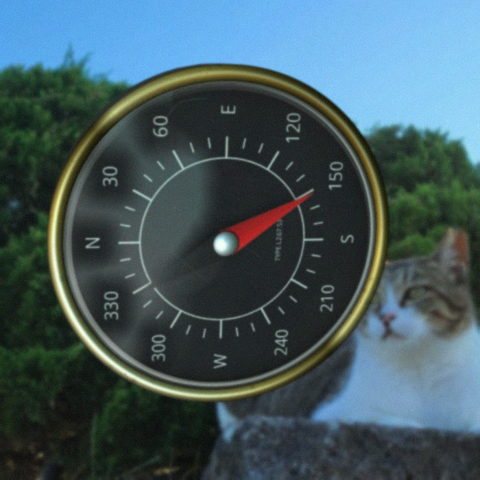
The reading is 150 °
